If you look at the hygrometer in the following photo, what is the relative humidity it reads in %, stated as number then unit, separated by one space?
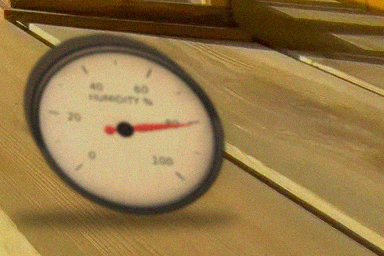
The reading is 80 %
